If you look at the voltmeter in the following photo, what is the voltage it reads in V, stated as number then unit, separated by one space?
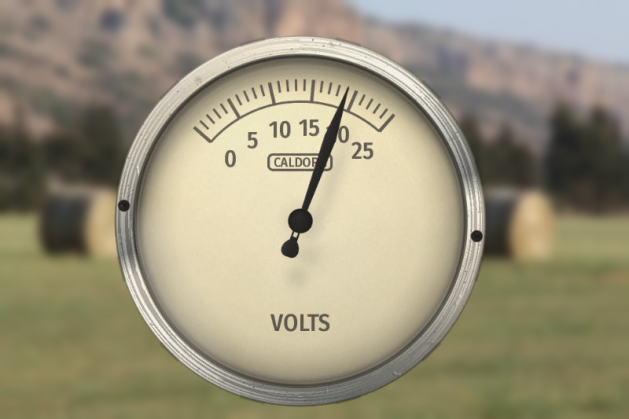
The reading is 19 V
